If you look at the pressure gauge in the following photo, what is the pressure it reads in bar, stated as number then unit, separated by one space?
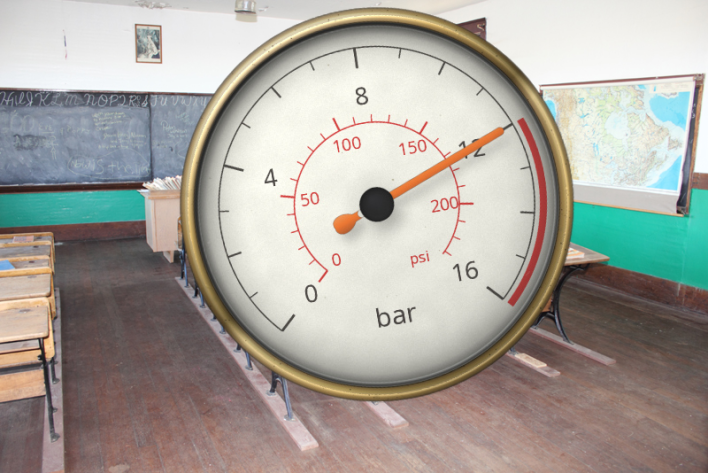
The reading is 12 bar
